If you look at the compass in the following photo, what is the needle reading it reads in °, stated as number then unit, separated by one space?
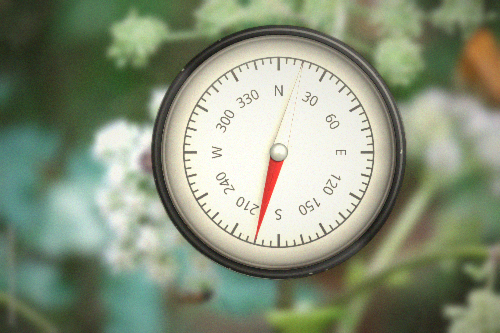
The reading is 195 °
